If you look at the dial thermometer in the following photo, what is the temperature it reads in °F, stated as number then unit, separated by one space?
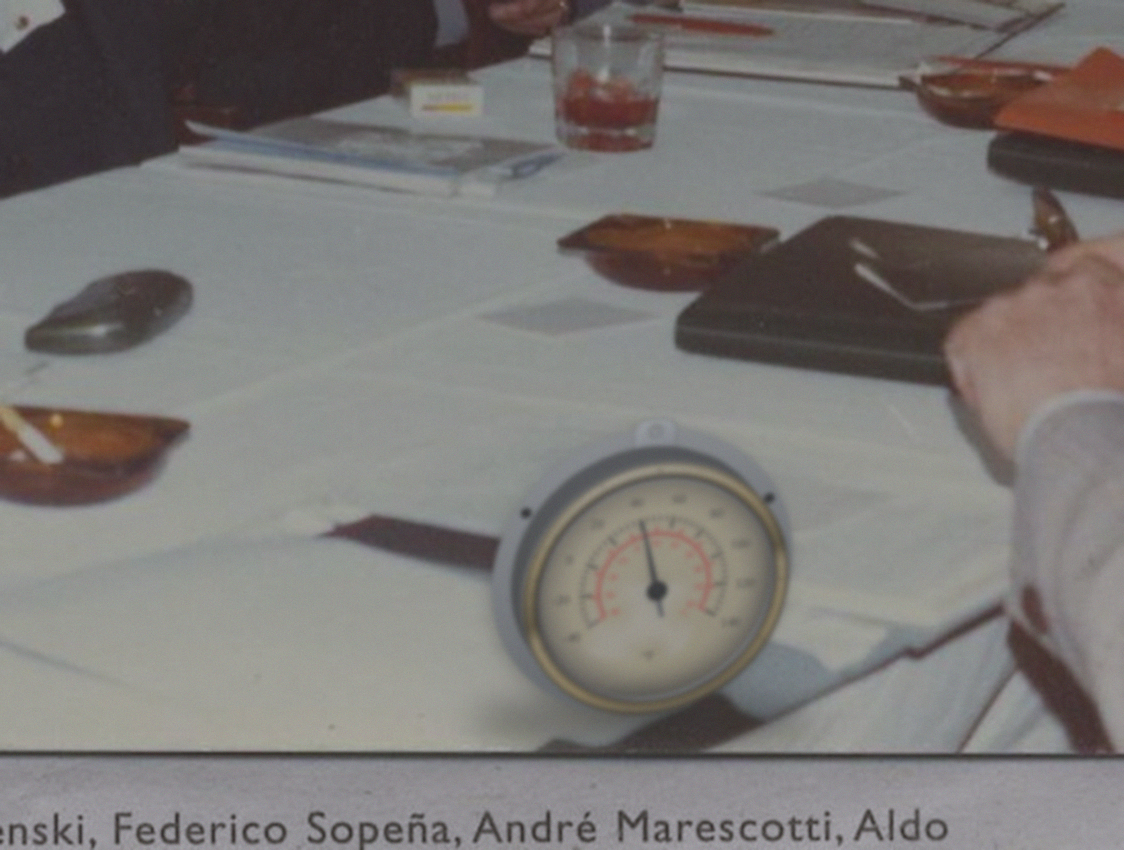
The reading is 40 °F
